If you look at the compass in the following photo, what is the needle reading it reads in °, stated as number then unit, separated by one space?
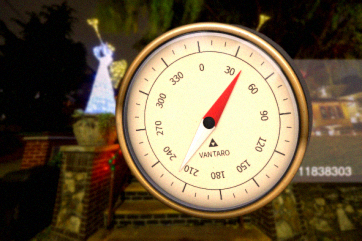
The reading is 40 °
